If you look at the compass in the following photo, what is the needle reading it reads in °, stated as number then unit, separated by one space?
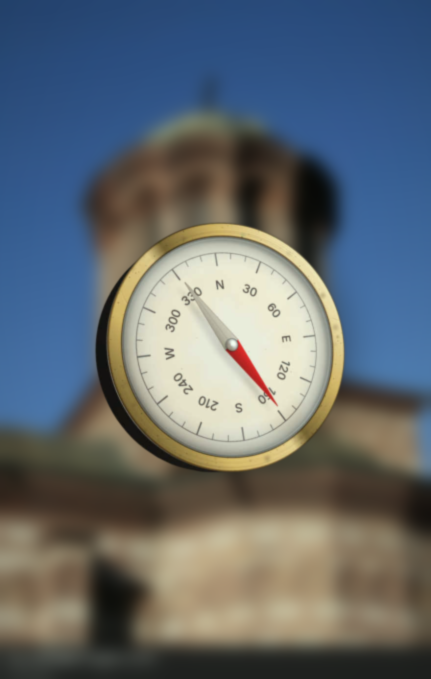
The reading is 150 °
